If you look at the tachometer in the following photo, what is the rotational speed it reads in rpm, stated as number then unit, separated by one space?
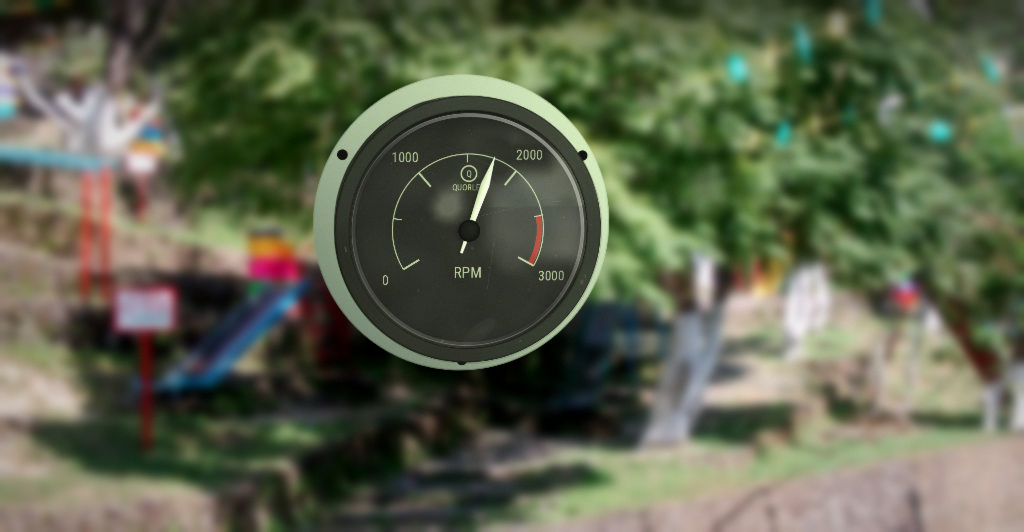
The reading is 1750 rpm
